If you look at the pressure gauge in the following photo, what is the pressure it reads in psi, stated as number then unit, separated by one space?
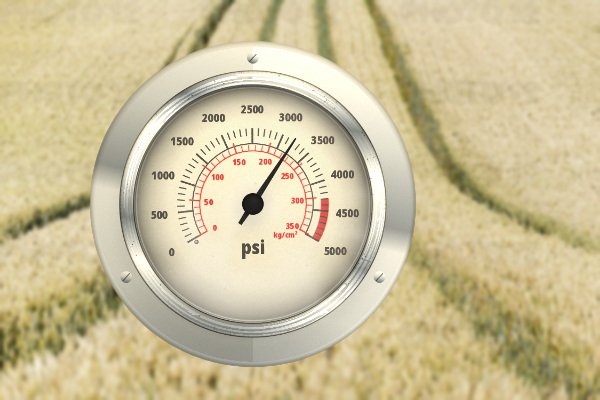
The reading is 3200 psi
